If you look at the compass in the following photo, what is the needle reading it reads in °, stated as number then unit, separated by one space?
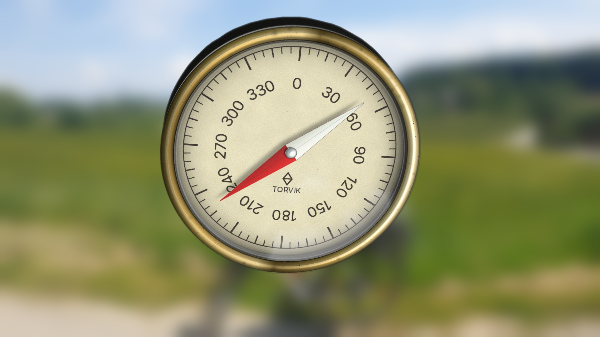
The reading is 230 °
